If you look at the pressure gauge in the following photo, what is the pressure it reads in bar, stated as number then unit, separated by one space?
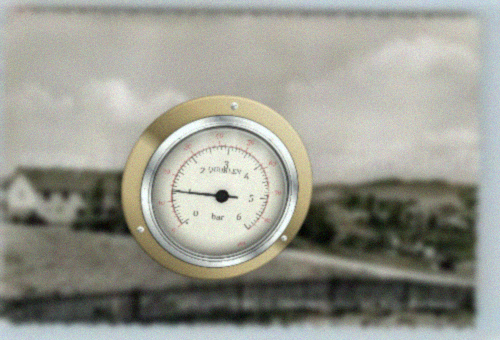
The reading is 1 bar
